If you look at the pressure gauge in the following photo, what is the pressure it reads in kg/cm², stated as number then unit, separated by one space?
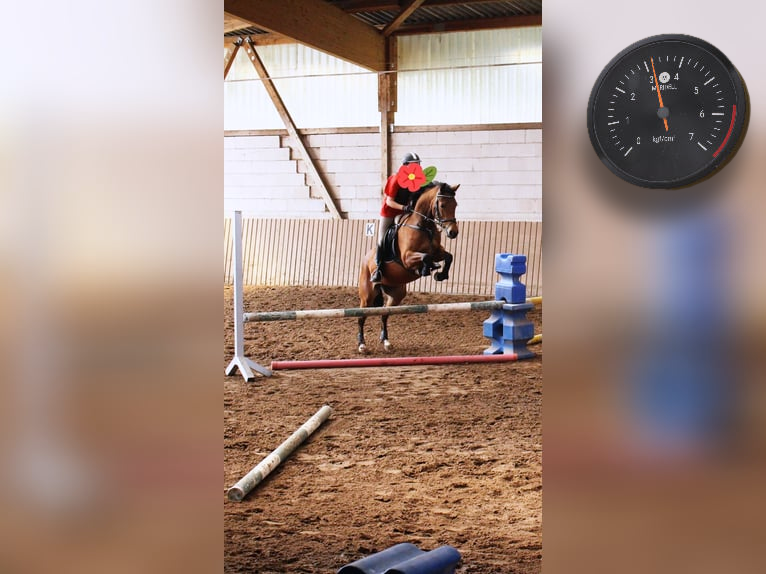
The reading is 3.2 kg/cm²
